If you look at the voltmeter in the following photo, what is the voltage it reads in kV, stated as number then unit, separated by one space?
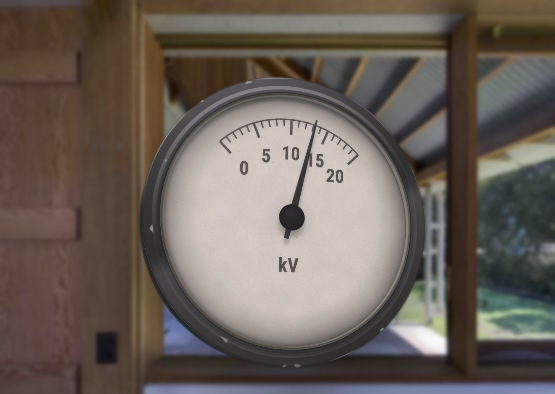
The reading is 13 kV
